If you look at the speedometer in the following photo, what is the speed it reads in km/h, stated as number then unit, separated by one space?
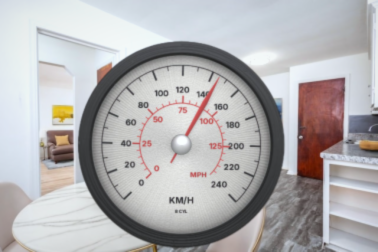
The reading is 145 km/h
